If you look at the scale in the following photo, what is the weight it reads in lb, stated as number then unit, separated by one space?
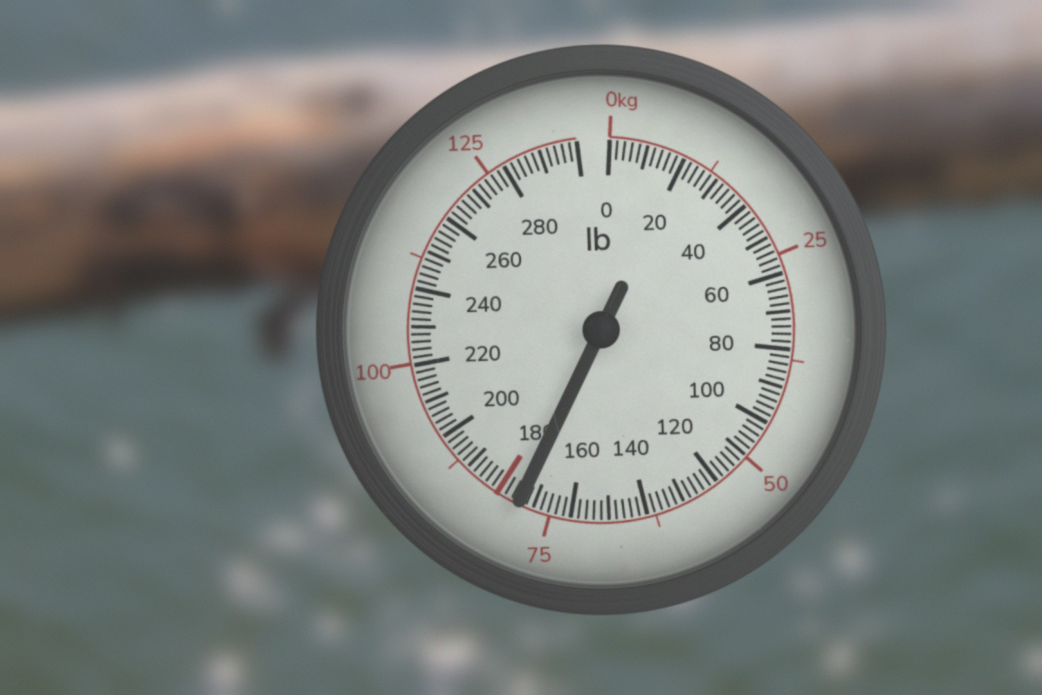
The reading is 174 lb
